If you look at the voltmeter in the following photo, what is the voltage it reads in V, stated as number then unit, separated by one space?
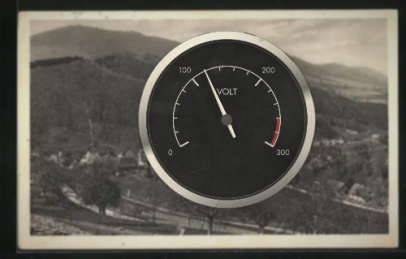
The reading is 120 V
